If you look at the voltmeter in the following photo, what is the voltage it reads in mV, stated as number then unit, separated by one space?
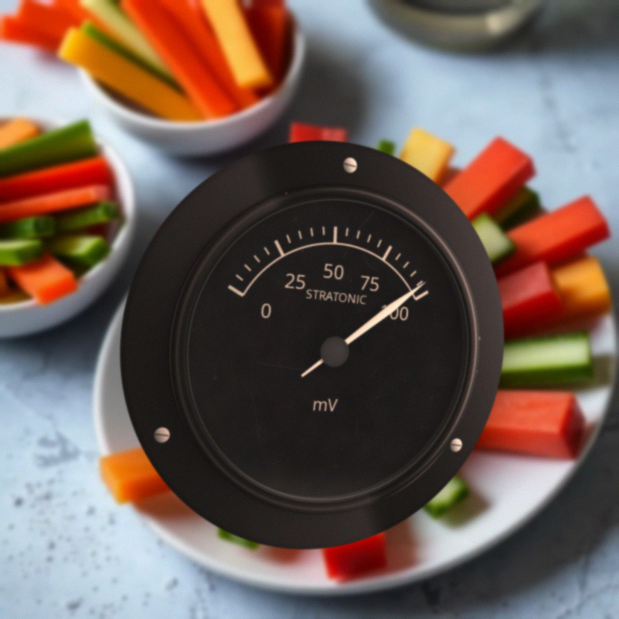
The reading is 95 mV
